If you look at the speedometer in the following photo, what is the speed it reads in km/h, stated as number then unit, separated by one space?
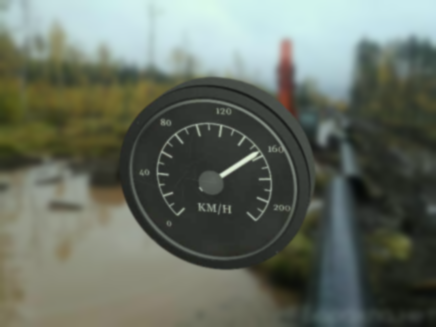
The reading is 155 km/h
